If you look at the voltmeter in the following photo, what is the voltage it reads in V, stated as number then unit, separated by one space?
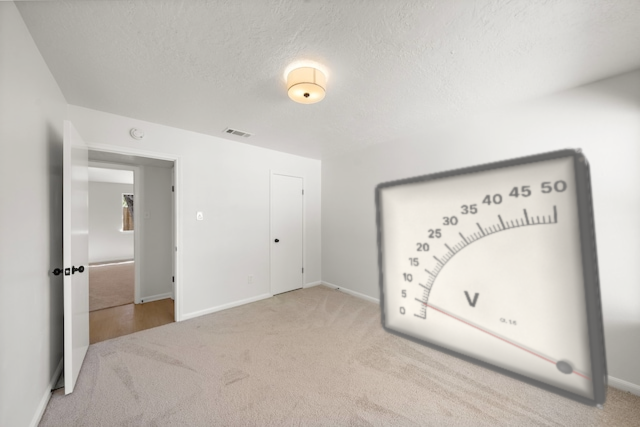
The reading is 5 V
